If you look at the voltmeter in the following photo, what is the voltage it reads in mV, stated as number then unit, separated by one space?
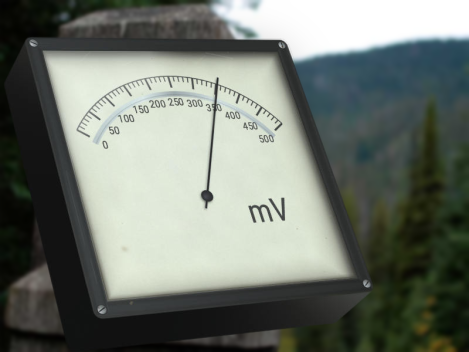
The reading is 350 mV
